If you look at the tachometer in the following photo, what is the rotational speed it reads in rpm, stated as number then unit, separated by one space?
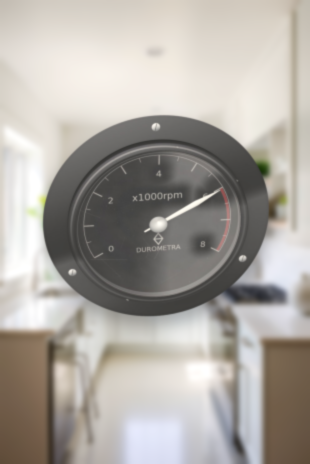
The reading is 6000 rpm
